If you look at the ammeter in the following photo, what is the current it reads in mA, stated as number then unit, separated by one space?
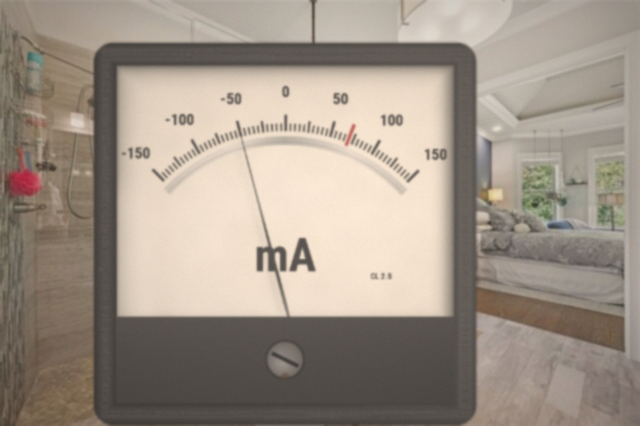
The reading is -50 mA
